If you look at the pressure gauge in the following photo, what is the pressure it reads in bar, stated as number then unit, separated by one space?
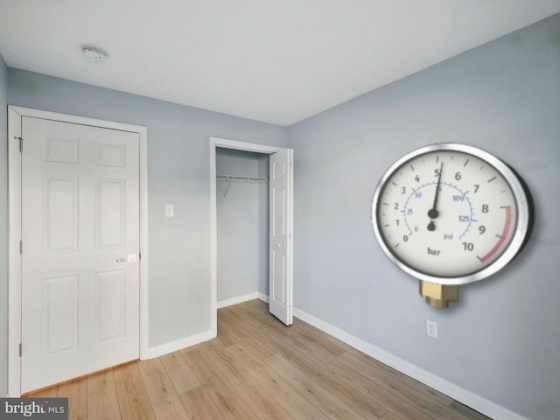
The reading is 5.25 bar
